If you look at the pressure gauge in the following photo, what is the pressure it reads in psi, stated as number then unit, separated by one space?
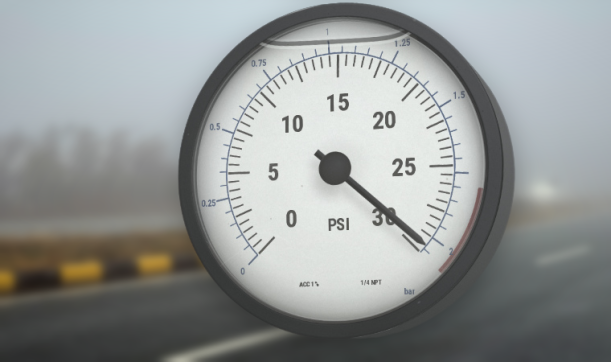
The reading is 29.5 psi
